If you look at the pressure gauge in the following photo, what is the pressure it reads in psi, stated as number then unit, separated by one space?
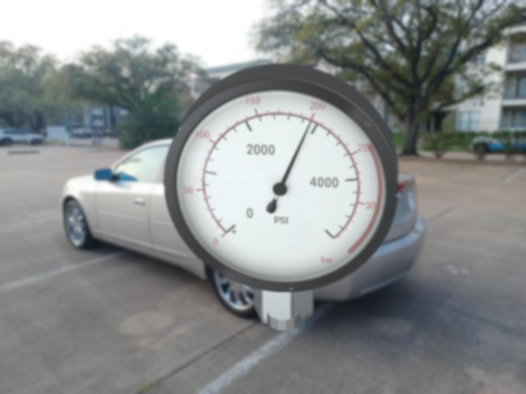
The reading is 2900 psi
